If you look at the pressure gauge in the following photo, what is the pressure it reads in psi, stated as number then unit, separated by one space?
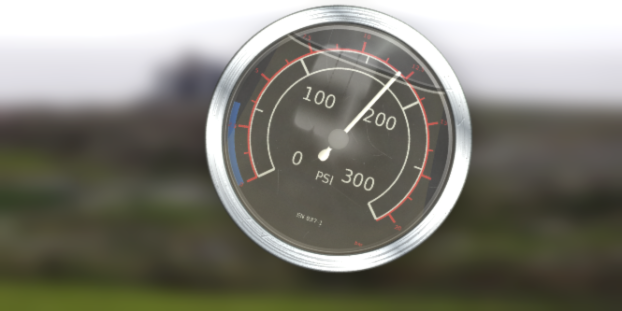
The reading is 175 psi
